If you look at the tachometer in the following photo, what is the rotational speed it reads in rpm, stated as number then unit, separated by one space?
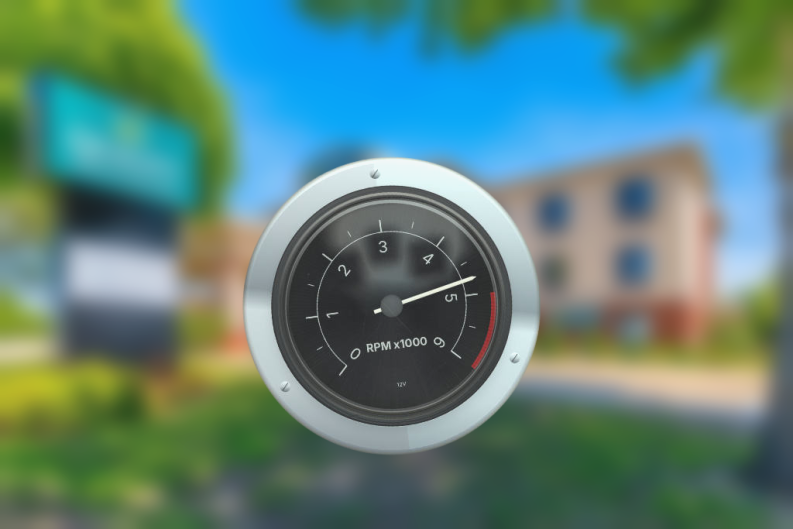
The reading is 4750 rpm
